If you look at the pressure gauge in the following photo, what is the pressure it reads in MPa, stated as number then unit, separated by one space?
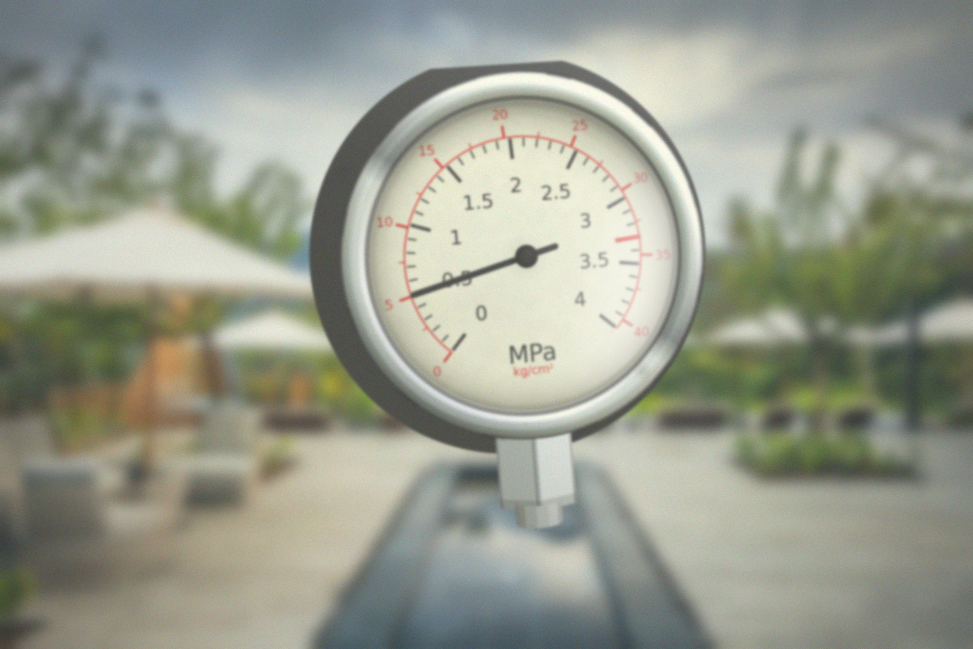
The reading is 0.5 MPa
